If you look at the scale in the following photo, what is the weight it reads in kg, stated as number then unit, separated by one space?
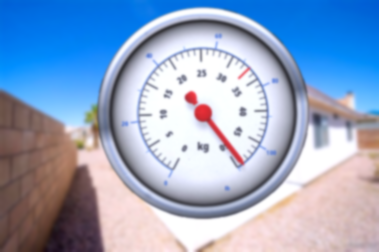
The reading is 49 kg
